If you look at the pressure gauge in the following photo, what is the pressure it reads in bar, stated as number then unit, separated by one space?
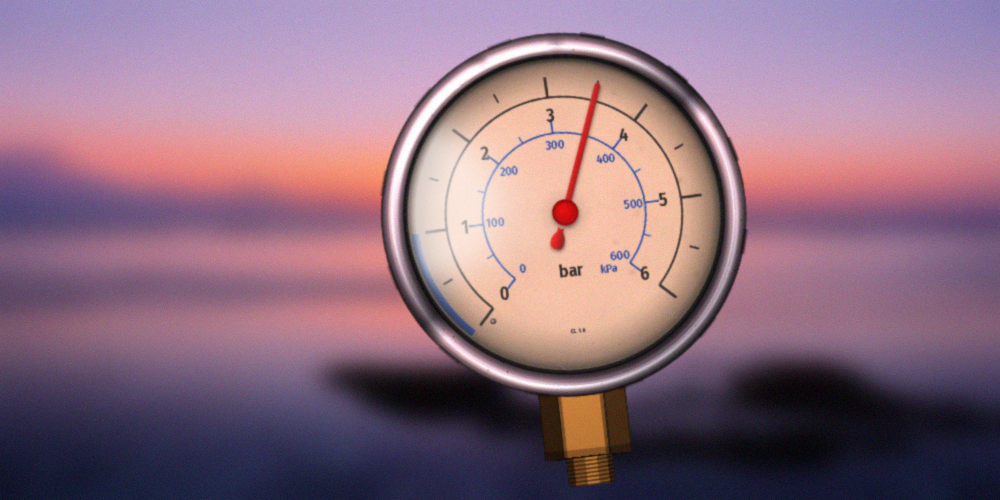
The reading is 3.5 bar
